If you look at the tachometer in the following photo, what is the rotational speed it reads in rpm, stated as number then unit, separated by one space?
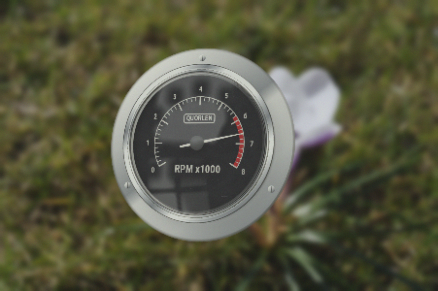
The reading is 6600 rpm
